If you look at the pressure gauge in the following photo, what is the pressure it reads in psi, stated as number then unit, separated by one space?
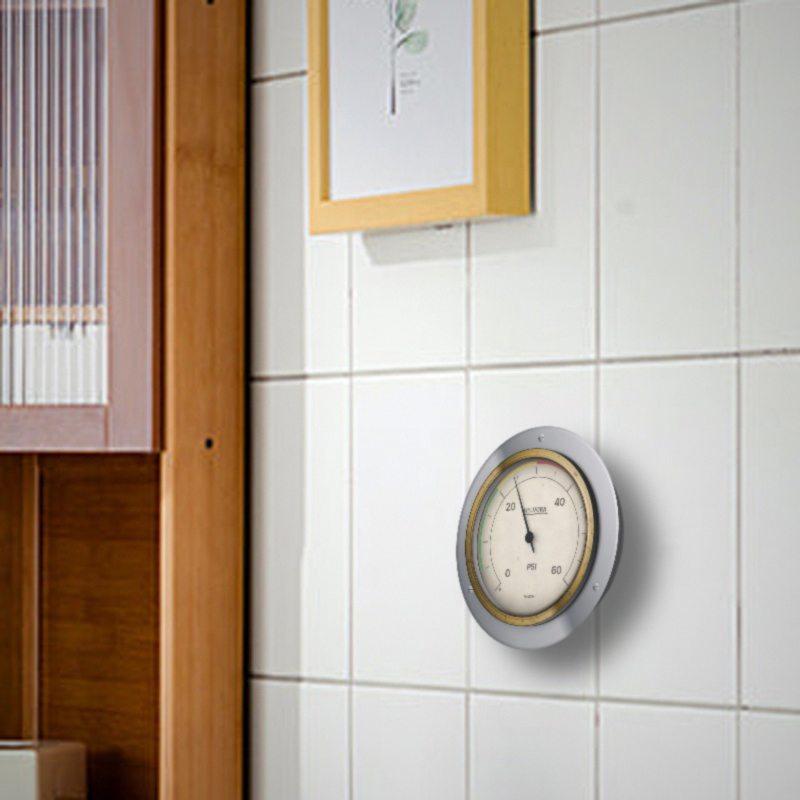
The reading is 25 psi
